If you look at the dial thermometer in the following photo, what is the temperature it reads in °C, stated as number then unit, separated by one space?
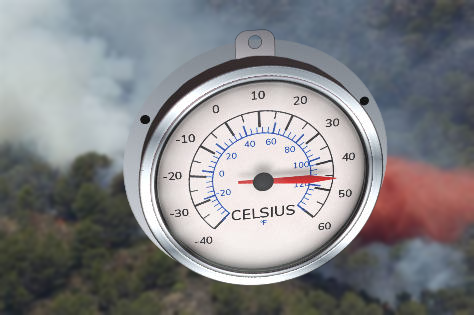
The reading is 45 °C
